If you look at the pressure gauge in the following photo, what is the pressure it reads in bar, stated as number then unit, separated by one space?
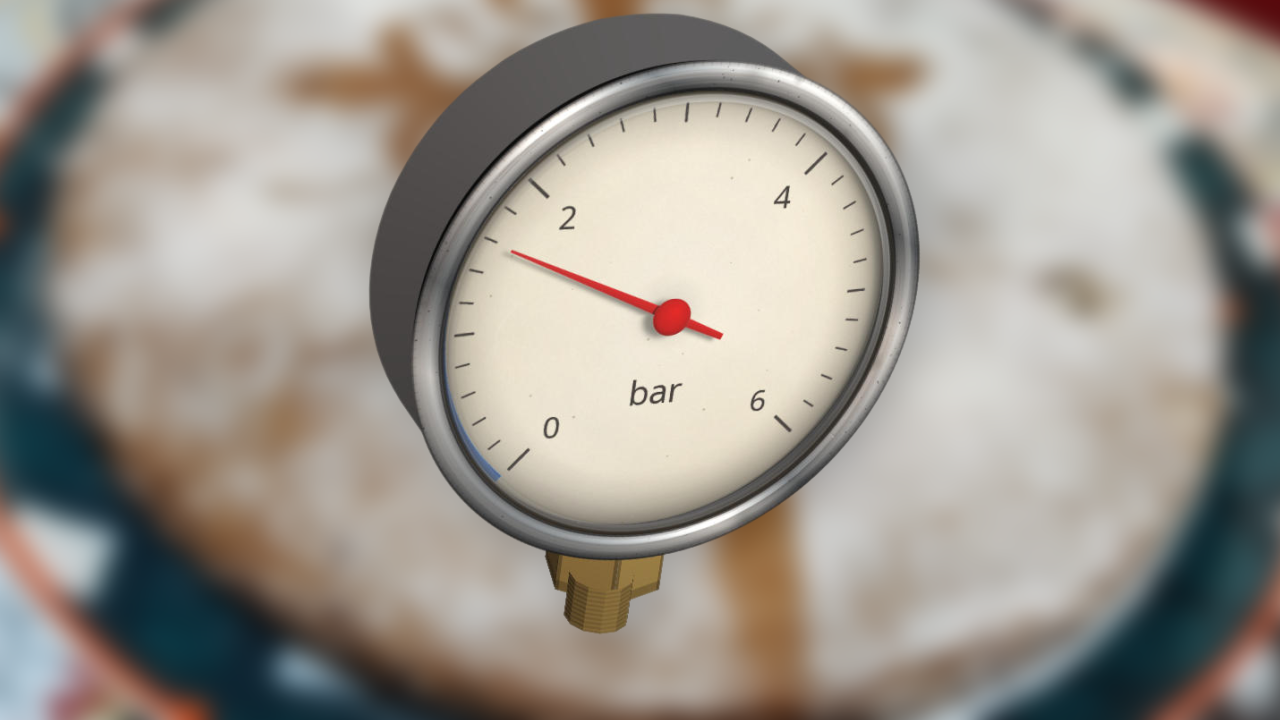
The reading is 1.6 bar
